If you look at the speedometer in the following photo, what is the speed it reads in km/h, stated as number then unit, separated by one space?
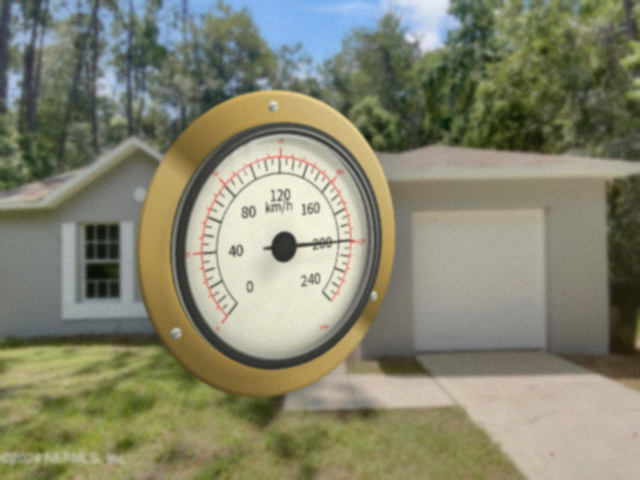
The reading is 200 km/h
